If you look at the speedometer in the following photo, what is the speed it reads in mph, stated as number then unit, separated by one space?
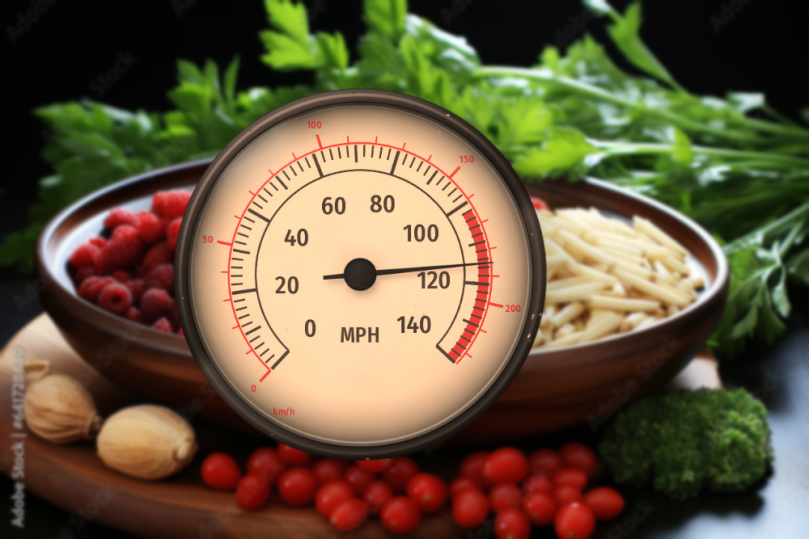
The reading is 115 mph
